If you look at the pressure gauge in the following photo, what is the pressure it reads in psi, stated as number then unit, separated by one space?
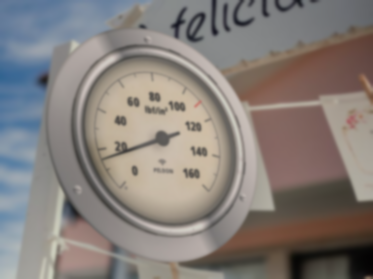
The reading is 15 psi
